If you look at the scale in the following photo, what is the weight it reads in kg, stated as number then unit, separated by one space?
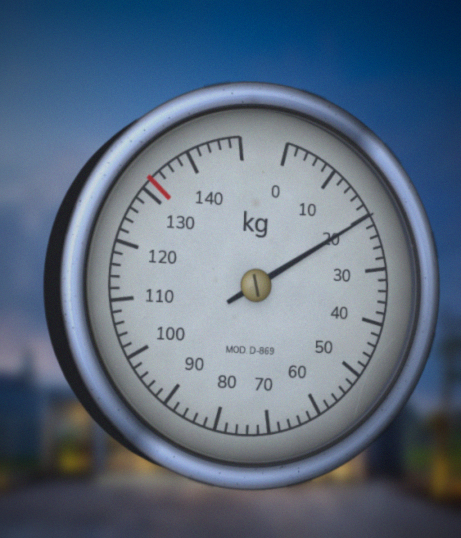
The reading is 20 kg
